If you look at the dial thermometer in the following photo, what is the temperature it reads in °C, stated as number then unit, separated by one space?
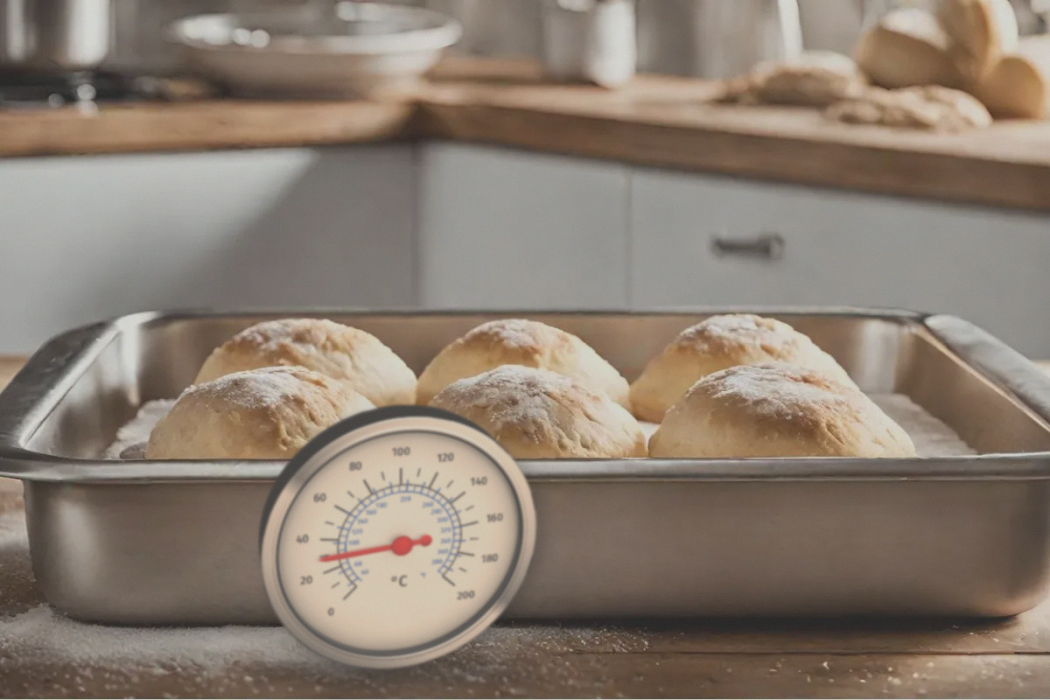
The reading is 30 °C
